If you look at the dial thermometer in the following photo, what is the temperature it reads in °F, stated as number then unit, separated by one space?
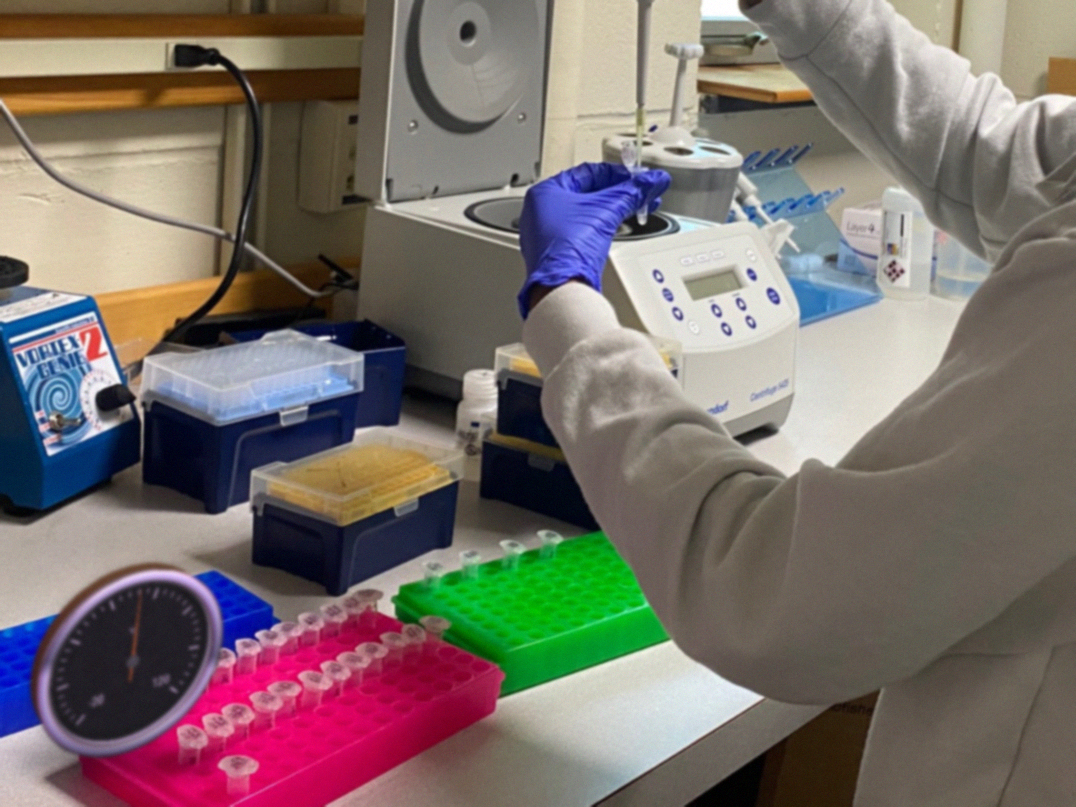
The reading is 52 °F
